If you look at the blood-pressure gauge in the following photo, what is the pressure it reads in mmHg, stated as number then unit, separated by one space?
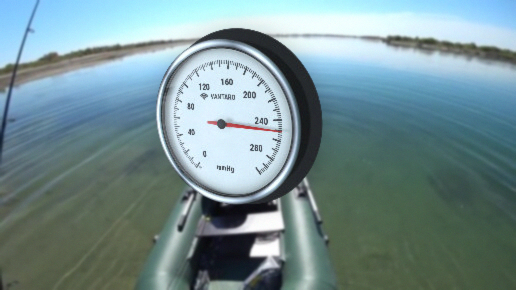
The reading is 250 mmHg
